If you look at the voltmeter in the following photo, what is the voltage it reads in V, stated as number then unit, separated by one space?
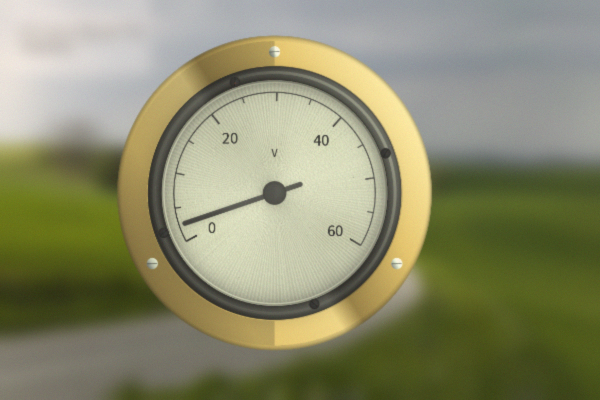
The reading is 2.5 V
